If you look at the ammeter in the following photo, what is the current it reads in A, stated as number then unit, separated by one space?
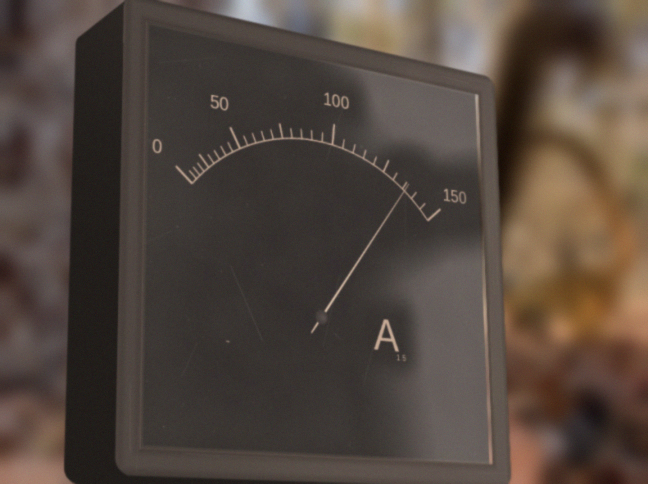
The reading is 135 A
